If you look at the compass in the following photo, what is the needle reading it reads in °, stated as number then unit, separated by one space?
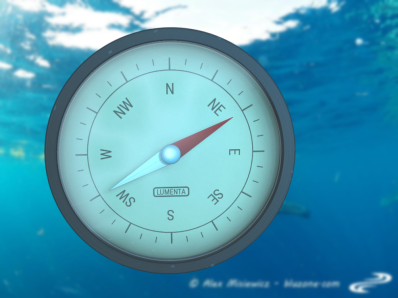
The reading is 60 °
